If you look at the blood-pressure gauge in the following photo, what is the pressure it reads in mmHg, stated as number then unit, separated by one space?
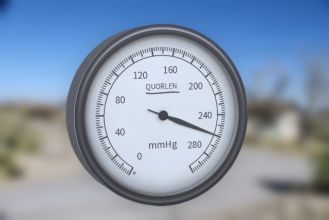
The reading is 260 mmHg
